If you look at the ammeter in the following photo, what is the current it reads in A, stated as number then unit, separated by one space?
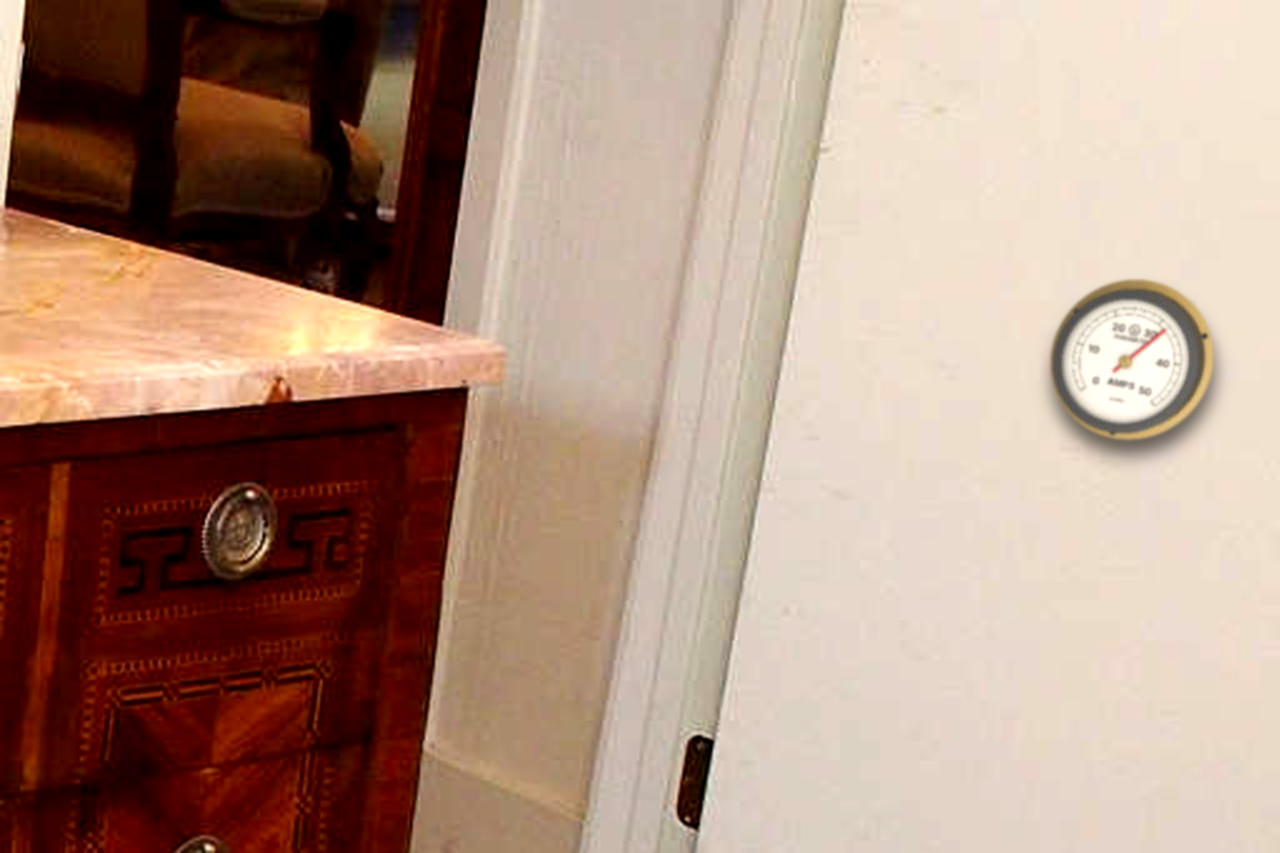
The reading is 32 A
